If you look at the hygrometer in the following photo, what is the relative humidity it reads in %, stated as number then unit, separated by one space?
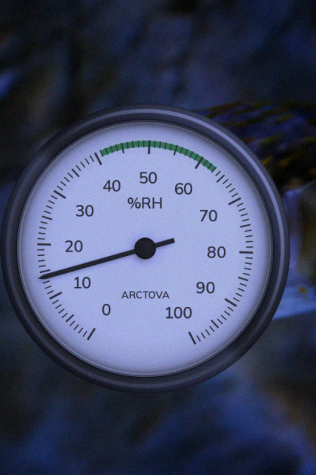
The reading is 14 %
